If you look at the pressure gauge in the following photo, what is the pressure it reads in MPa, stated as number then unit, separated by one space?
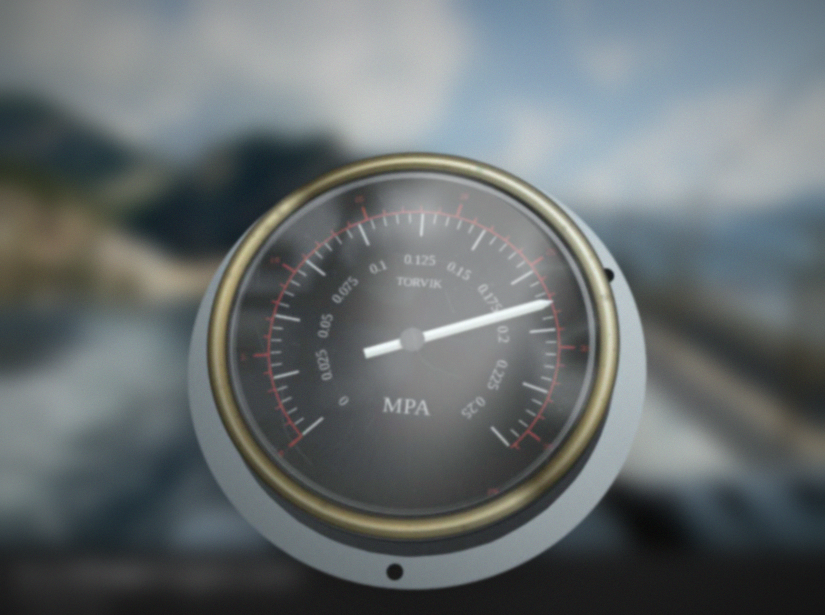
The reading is 0.19 MPa
